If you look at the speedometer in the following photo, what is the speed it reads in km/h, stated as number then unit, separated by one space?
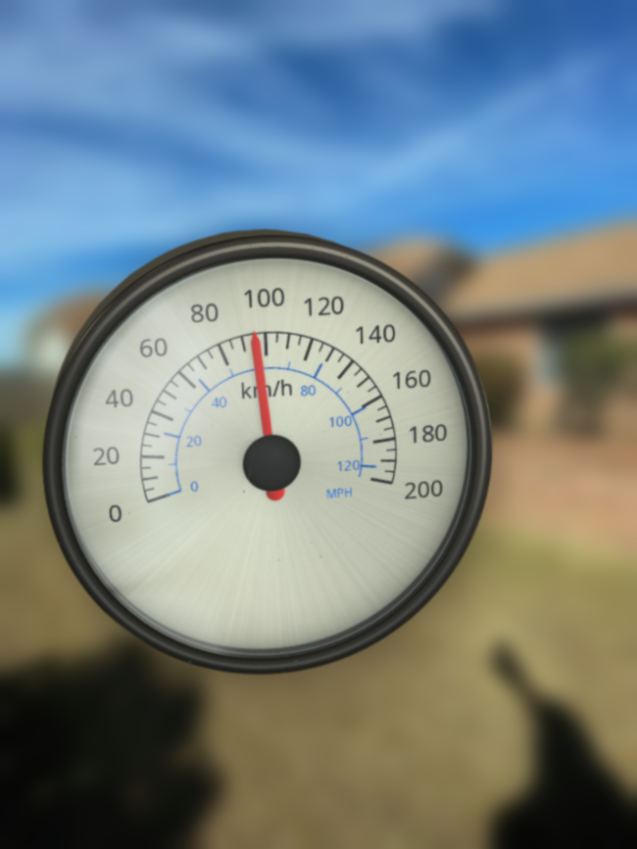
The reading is 95 km/h
